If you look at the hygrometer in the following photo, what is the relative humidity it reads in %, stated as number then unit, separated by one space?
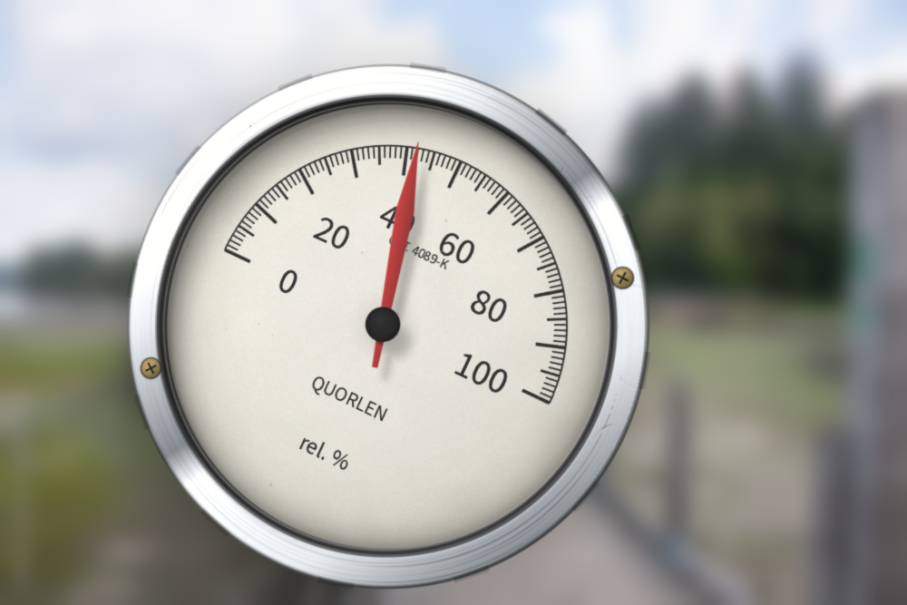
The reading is 42 %
